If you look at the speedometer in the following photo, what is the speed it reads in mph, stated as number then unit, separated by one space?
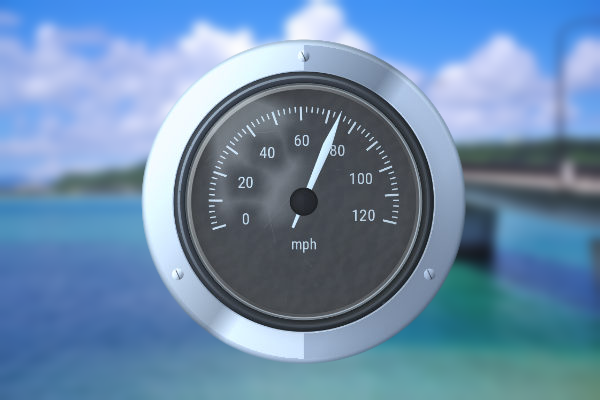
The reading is 74 mph
